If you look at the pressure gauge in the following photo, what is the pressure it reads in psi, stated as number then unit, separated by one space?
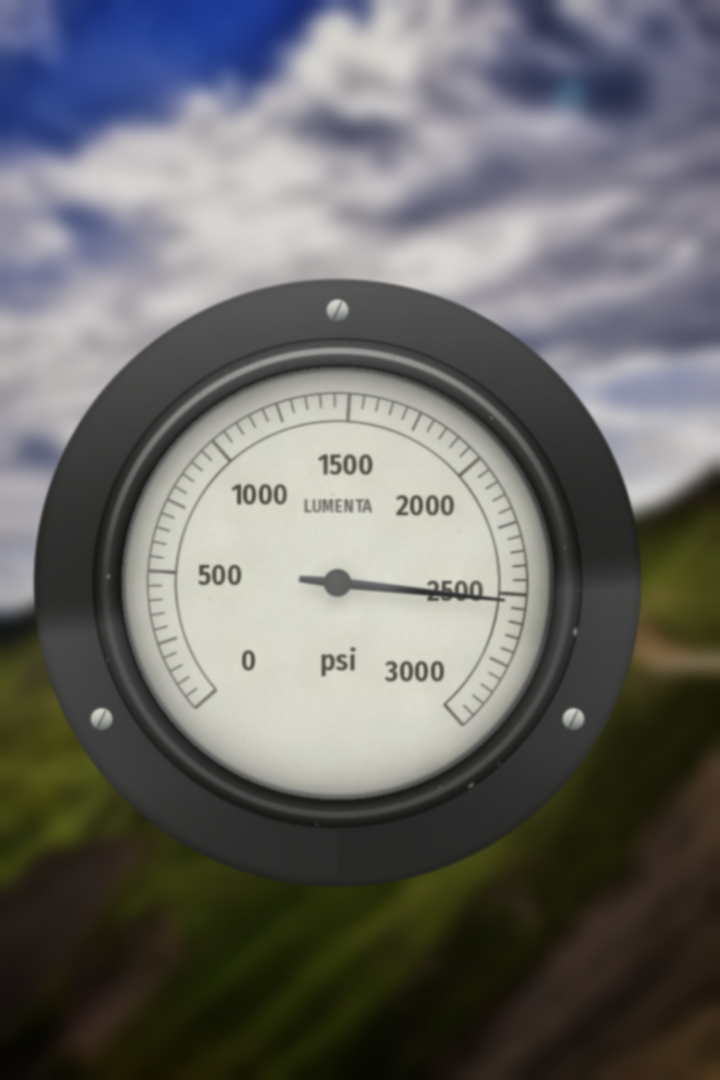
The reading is 2525 psi
